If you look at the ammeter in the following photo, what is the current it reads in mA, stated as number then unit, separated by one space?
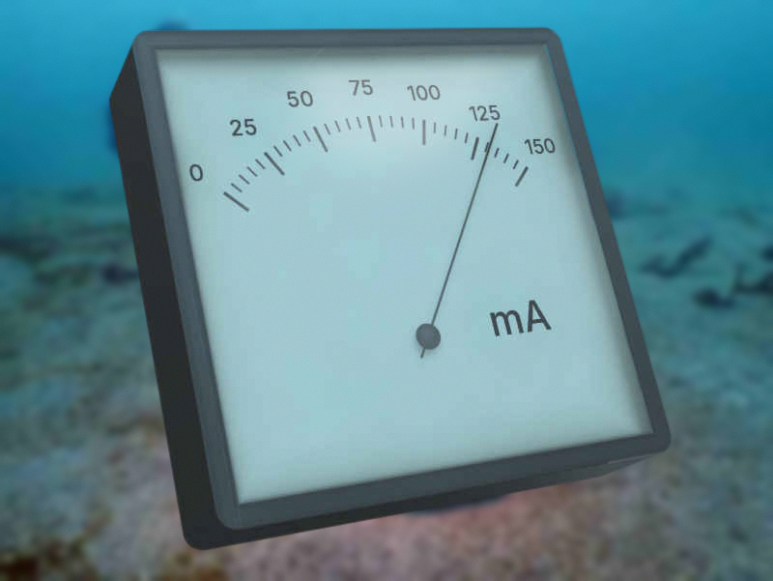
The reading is 130 mA
